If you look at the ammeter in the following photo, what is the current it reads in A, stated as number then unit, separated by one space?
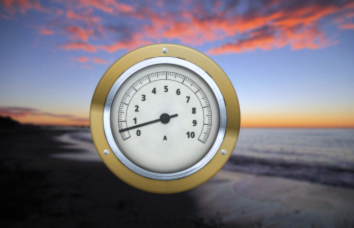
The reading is 0.5 A
